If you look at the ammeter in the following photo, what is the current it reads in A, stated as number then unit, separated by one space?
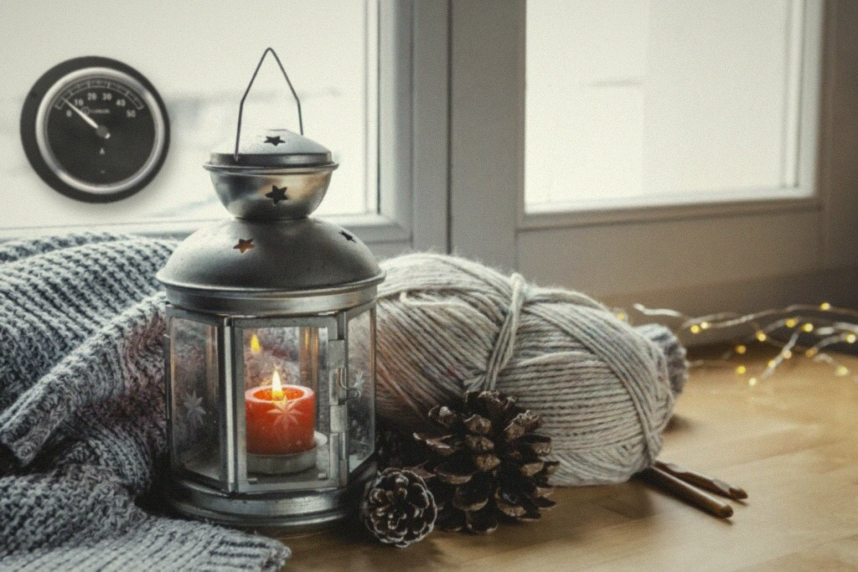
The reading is 5 A
